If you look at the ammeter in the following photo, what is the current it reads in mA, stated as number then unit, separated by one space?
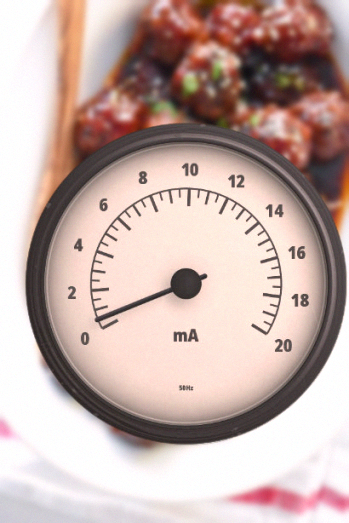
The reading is 0.5 mA
